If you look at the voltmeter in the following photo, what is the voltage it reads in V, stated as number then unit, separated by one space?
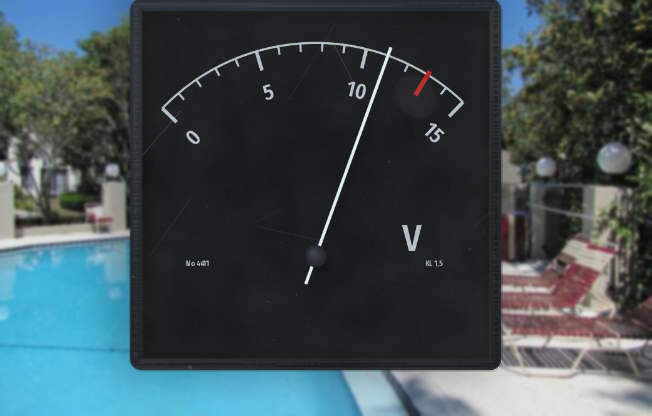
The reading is 11 V
